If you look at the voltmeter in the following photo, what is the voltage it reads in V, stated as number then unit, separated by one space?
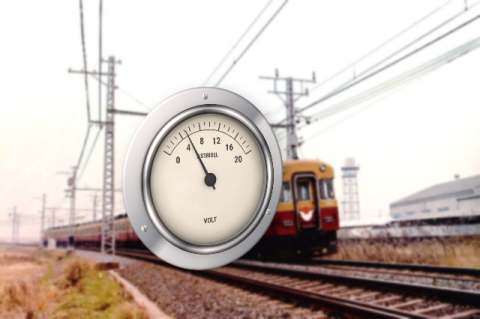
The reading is 5 V
